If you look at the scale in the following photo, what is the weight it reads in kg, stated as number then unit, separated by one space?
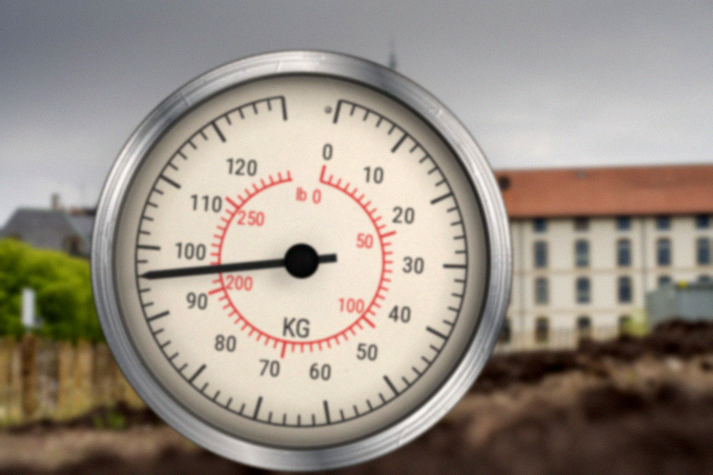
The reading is 96 kg
